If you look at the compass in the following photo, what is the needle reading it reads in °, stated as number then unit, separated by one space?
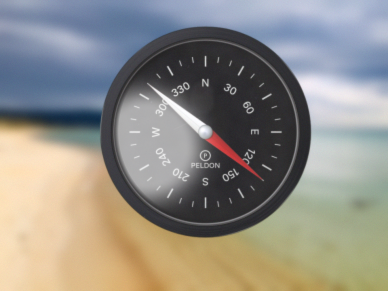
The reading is 130 °
